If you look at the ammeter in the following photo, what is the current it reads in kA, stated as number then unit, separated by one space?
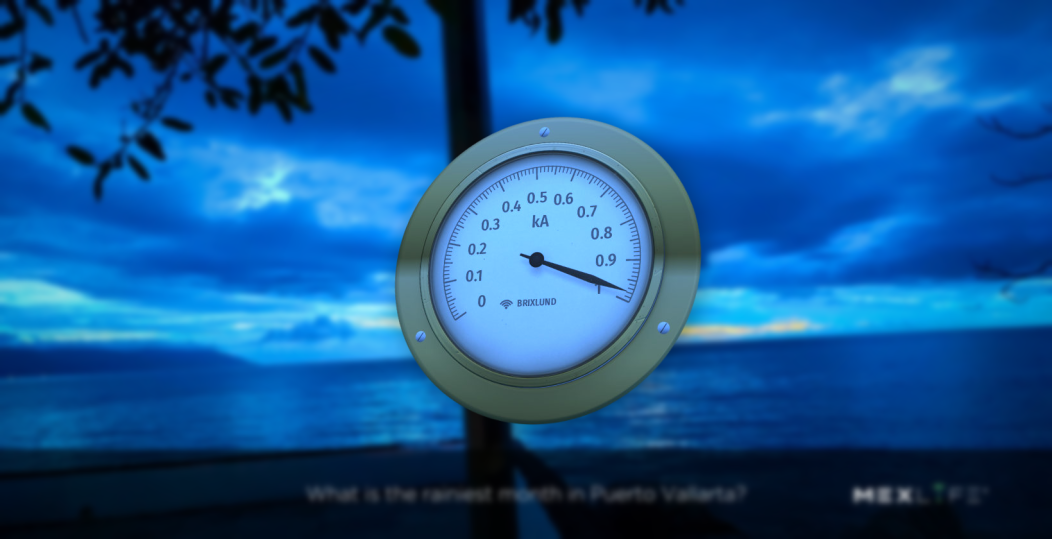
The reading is 0.98 kA
